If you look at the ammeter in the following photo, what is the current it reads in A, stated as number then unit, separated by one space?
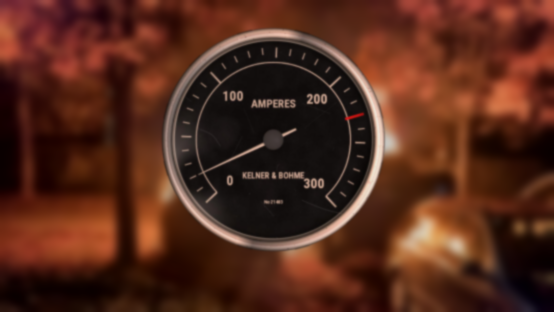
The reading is 20 A
